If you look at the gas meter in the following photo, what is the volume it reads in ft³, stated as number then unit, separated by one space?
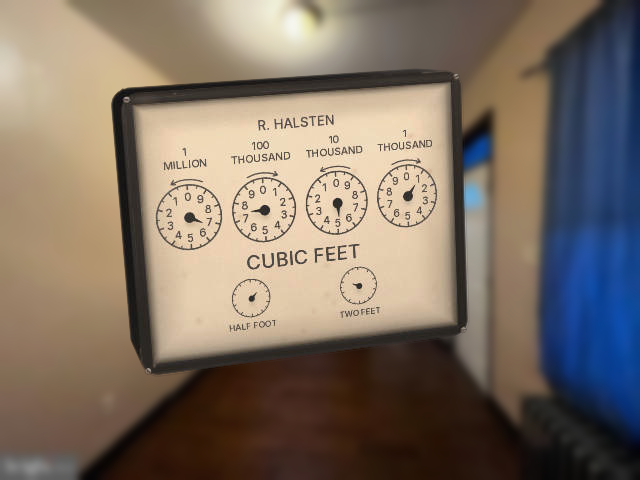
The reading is 675100 ft³
